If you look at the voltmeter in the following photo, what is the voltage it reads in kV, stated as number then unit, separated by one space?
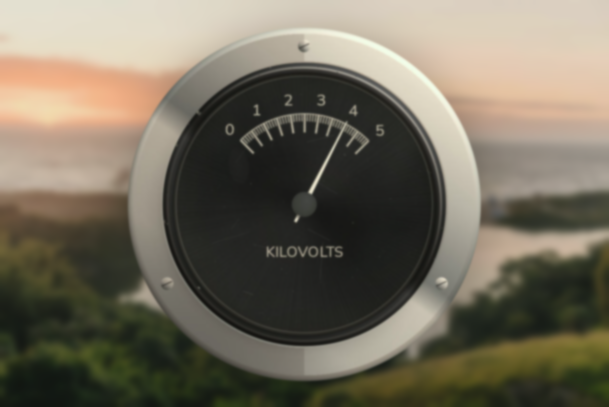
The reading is 4 kV
